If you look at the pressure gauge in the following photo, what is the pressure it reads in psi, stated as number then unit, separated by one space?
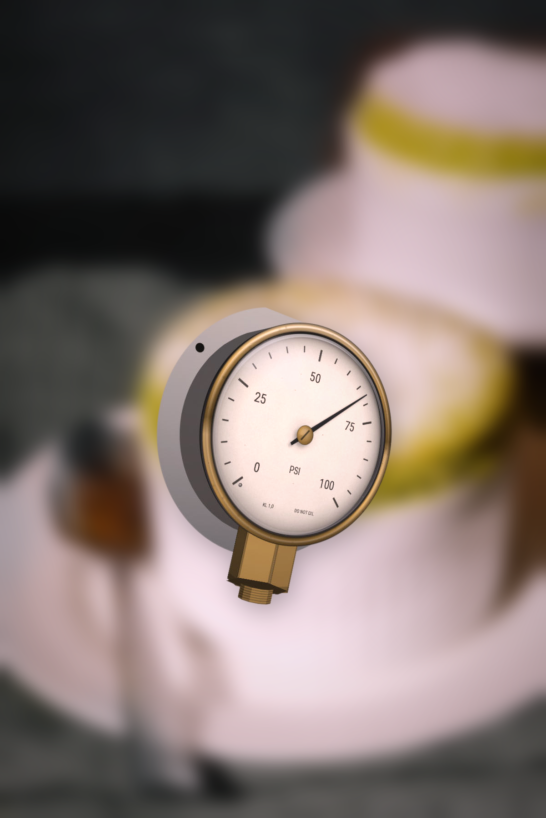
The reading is 67.5 psi
